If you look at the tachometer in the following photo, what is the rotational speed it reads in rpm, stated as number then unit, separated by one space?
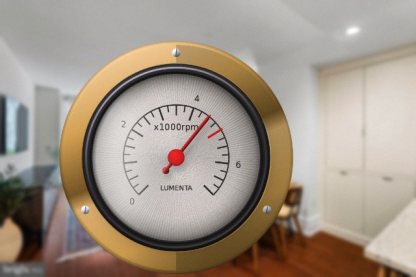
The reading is 4500 rpm
